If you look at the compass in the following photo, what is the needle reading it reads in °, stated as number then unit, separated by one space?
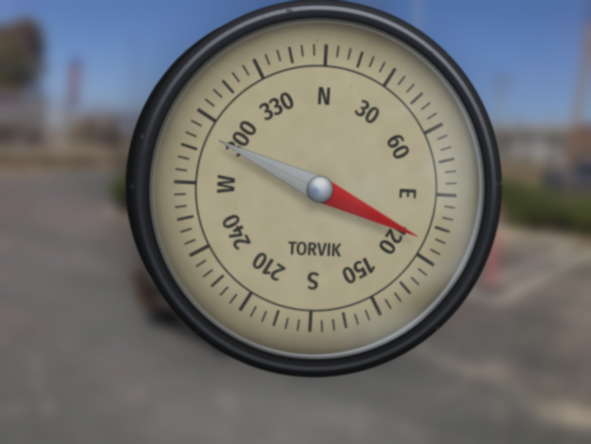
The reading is 112.5 °
